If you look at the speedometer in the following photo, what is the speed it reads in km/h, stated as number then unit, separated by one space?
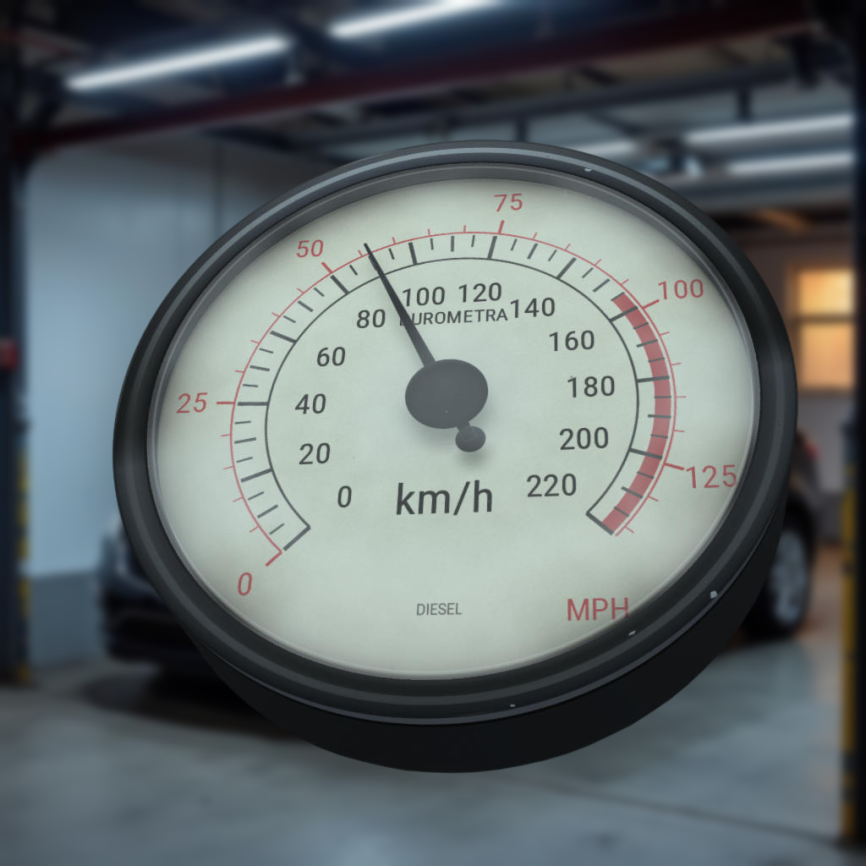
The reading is 90 km/h
